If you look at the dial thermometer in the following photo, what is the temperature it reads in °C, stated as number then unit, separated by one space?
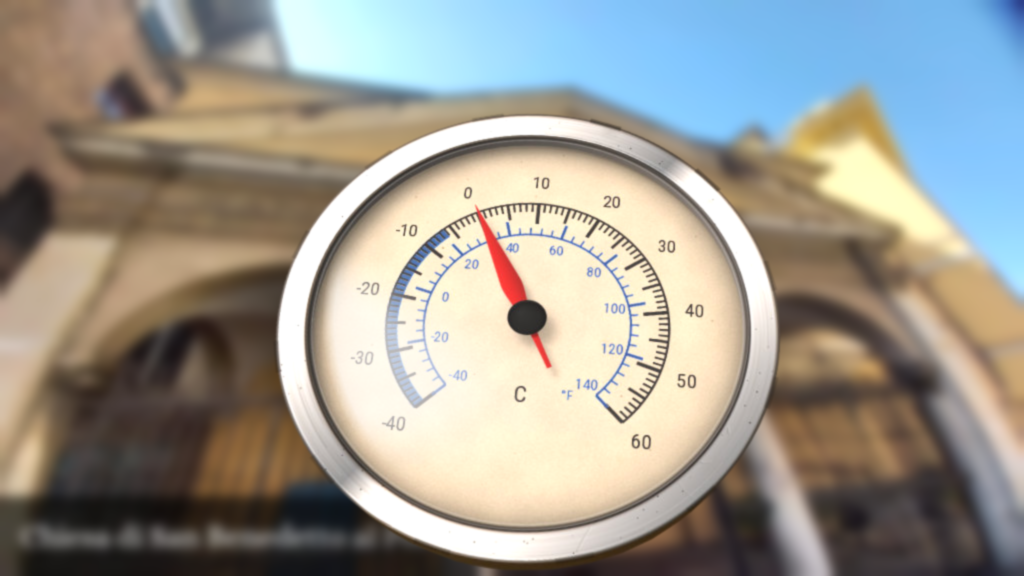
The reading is 0 °C
